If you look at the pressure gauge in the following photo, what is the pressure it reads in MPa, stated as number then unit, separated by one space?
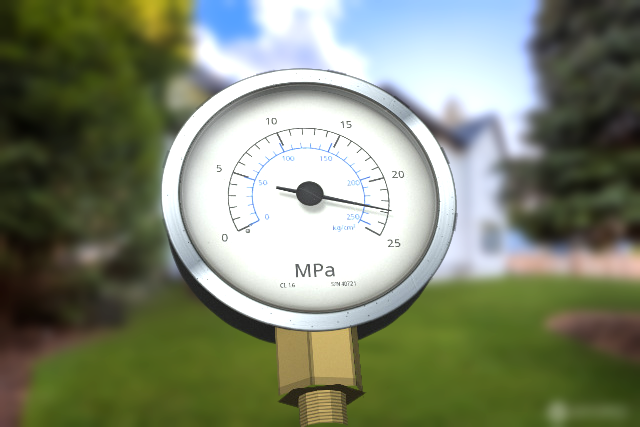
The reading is 23 MPa
